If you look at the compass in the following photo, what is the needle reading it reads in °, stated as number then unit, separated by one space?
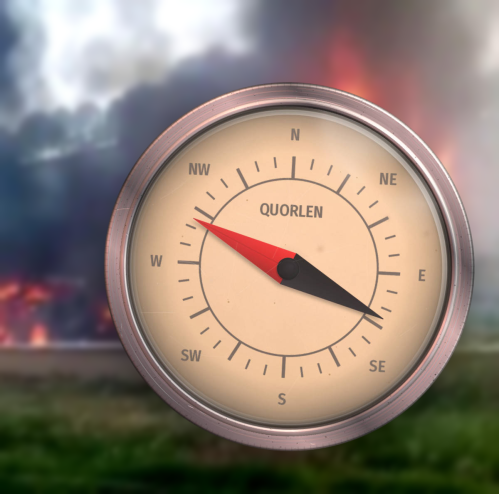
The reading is 295 °
